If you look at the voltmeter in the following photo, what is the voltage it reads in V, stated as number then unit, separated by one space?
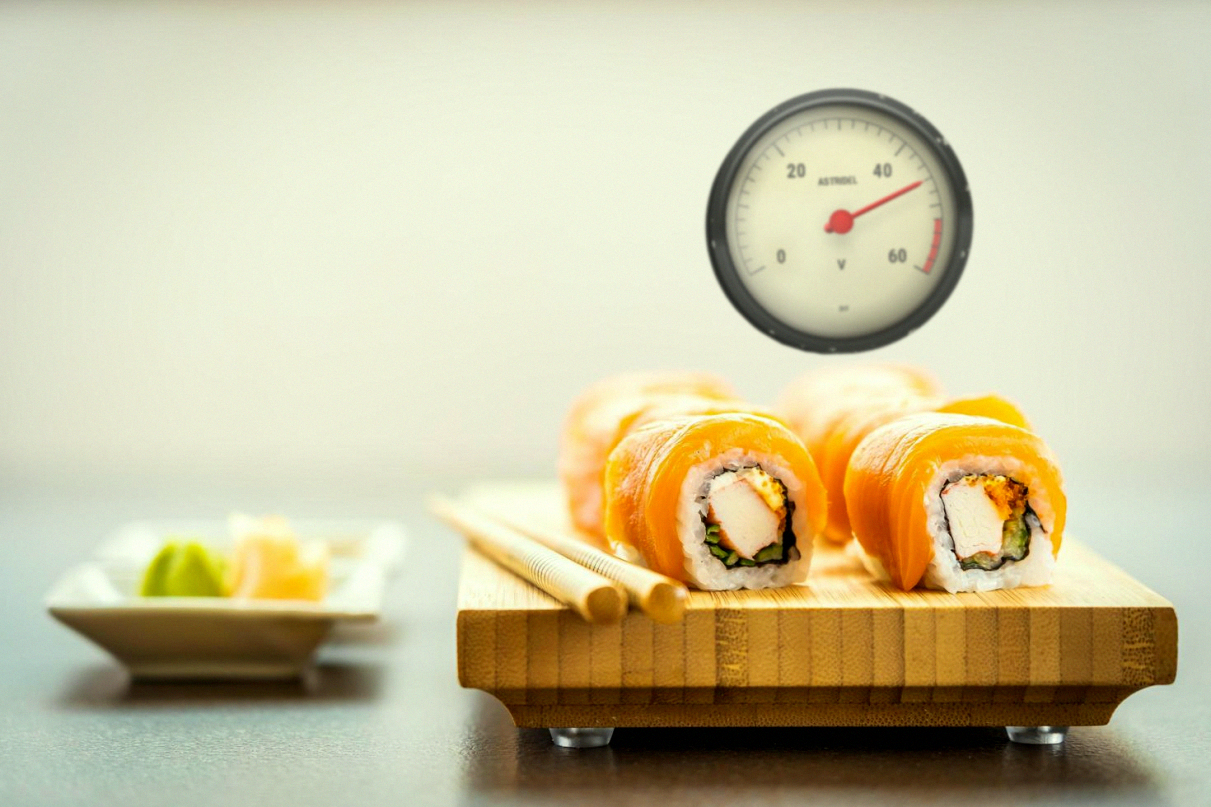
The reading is 46 V
